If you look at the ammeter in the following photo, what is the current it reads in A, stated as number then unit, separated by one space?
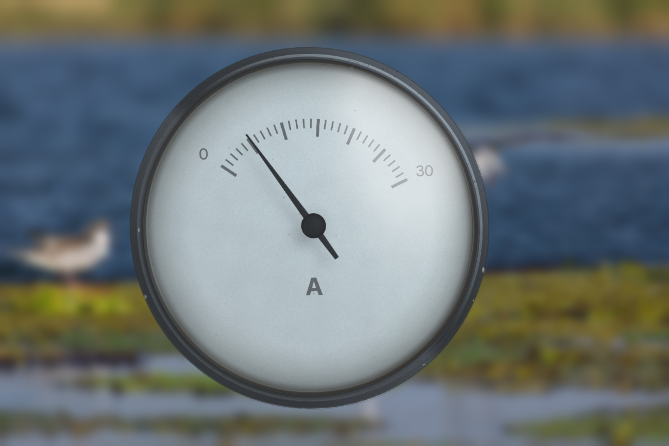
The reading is 5 A
